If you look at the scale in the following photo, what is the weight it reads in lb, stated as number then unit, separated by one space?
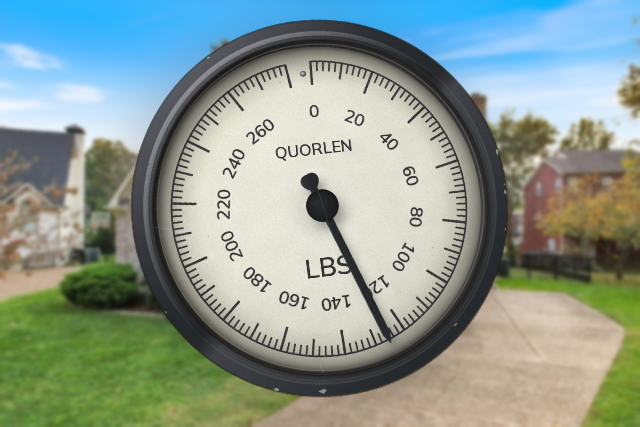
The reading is 126 lb
